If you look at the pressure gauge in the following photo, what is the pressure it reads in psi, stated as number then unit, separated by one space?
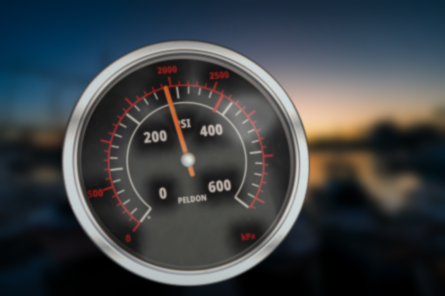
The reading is 280 psi
